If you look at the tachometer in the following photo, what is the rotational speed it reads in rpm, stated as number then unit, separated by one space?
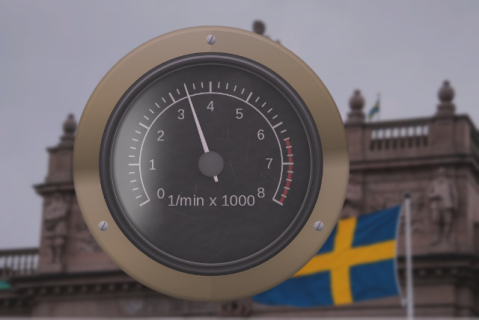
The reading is 3400 rpm
